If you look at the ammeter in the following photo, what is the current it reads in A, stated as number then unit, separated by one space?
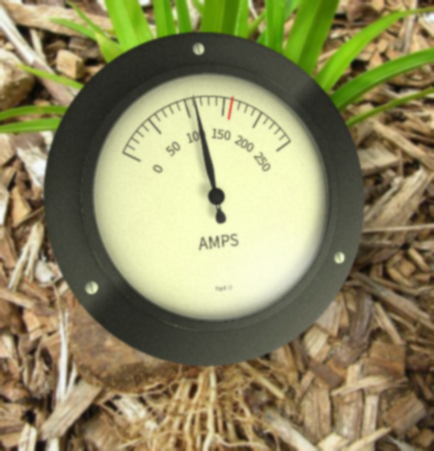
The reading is 110 A
